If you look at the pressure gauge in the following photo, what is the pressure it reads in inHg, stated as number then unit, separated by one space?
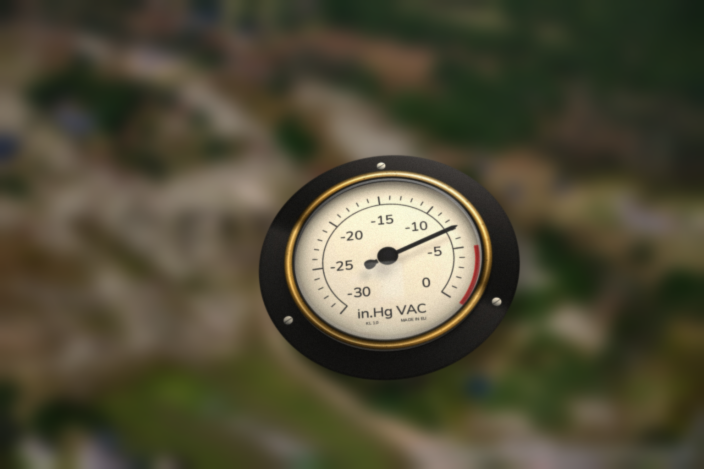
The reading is -7 inHg
